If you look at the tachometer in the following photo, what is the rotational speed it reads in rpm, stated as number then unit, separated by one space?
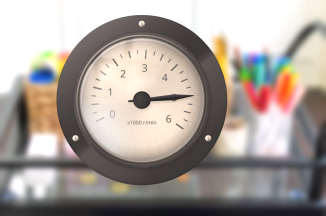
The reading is 5000 rpm
